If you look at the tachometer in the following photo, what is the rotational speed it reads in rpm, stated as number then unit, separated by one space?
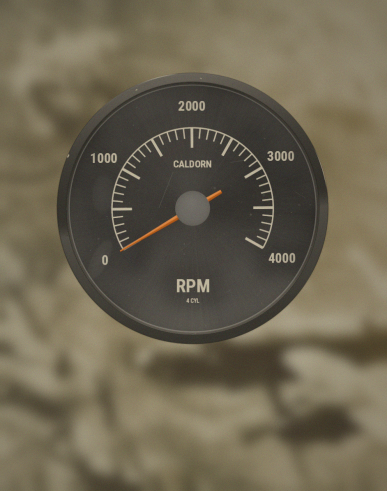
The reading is 0 rpm
